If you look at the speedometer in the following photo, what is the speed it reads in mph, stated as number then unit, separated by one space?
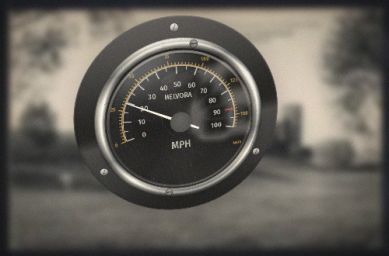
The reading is 20 mph
